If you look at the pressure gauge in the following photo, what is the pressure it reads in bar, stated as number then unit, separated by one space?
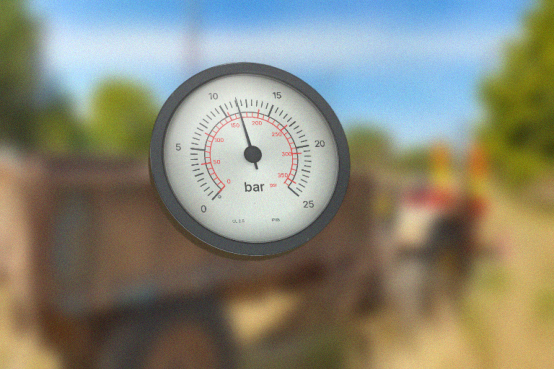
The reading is 11.5 bar
